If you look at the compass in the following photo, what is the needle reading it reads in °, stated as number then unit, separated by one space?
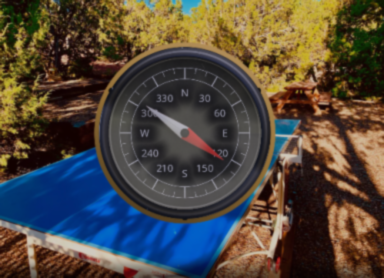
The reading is 125 °
